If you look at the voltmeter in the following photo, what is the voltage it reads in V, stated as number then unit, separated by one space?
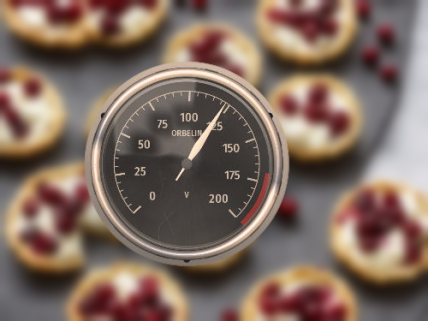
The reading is 122.5 V
